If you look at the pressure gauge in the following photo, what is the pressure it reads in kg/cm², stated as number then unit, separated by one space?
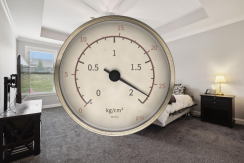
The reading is 1.9 kg/cm²
